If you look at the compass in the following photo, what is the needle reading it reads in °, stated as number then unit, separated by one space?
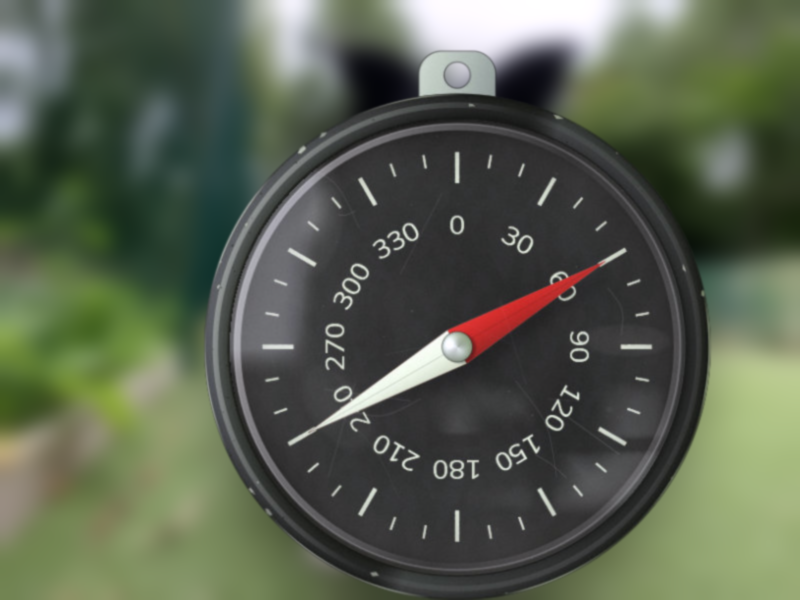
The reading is 60 °
